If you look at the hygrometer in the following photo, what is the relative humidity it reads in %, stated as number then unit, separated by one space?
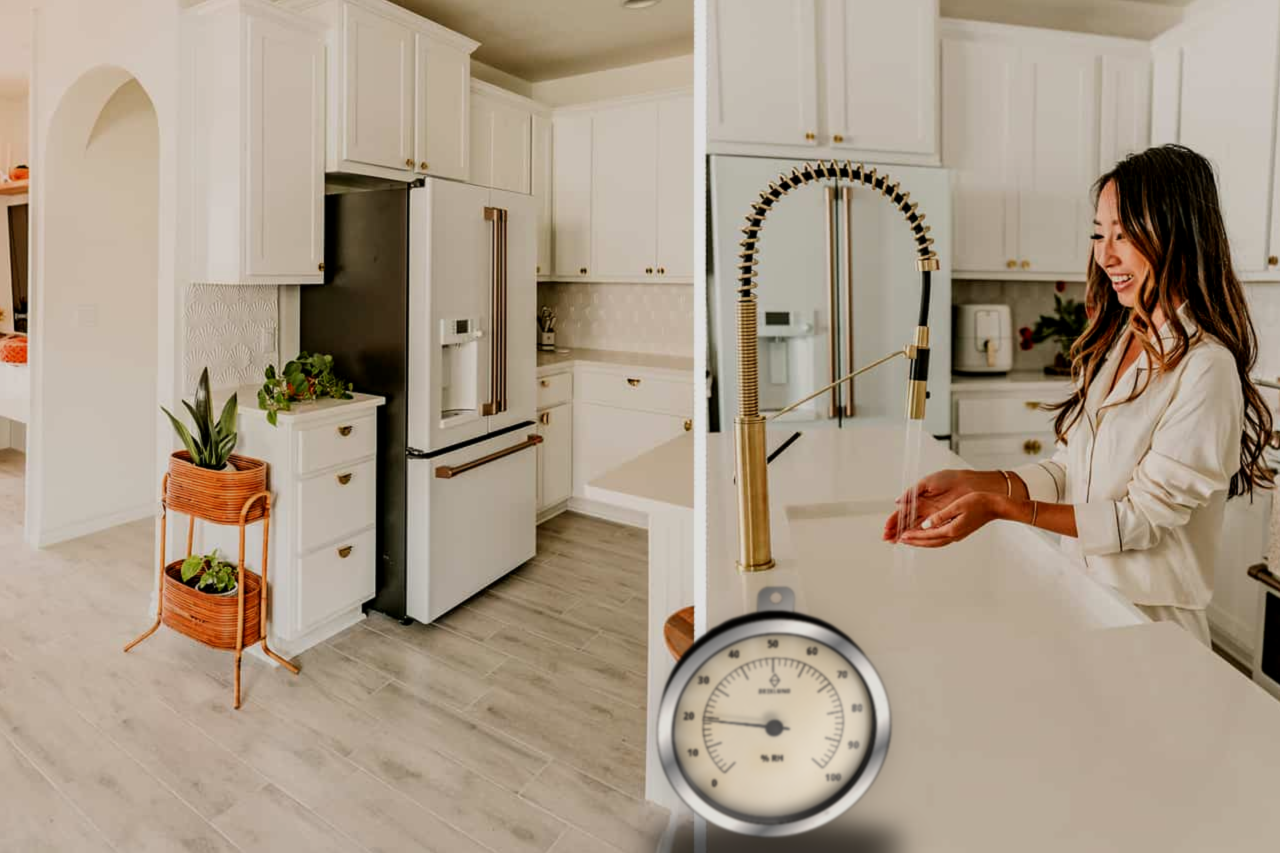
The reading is 20 %
